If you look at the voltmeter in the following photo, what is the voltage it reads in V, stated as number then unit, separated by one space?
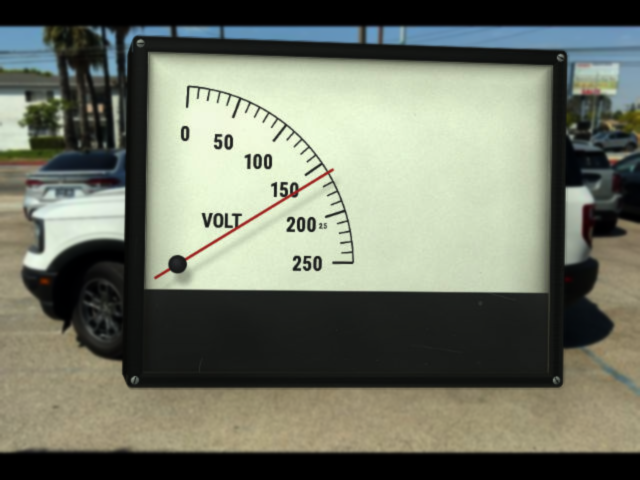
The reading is 160 V
